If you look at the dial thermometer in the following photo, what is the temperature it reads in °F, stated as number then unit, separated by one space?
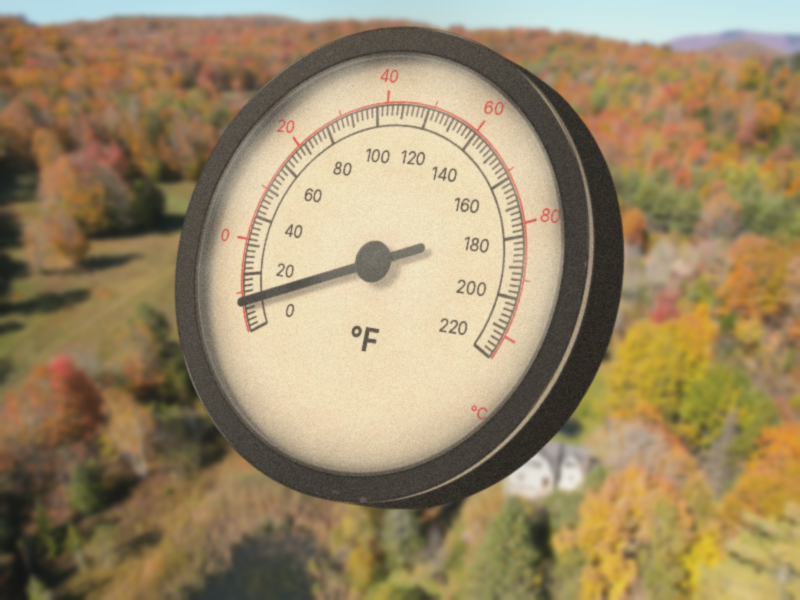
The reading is 10 °F
